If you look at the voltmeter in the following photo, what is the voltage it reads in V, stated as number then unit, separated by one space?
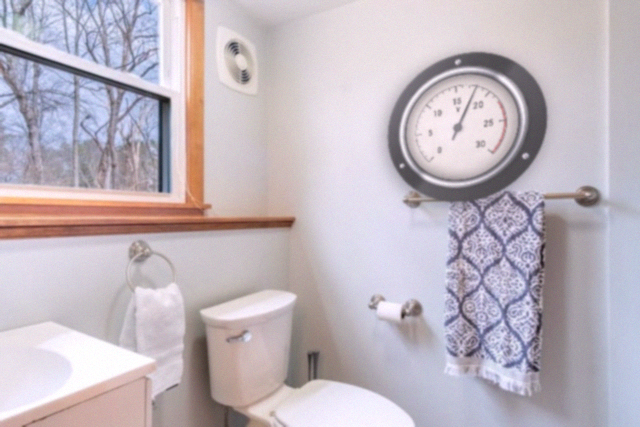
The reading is 18 V
